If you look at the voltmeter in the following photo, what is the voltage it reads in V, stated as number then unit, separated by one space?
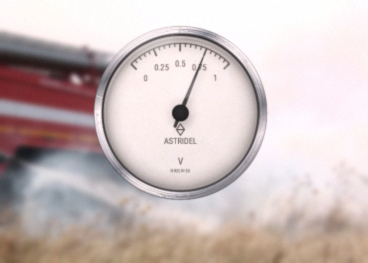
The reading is 0.75 V
